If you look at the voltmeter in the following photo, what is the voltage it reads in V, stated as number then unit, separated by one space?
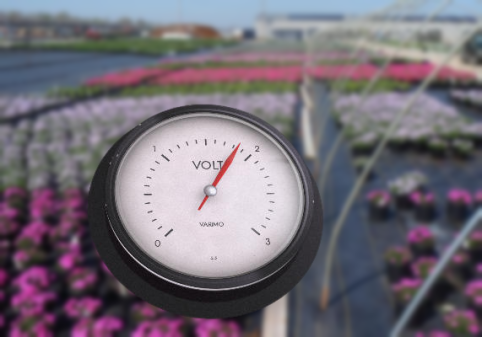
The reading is 1.85 V
